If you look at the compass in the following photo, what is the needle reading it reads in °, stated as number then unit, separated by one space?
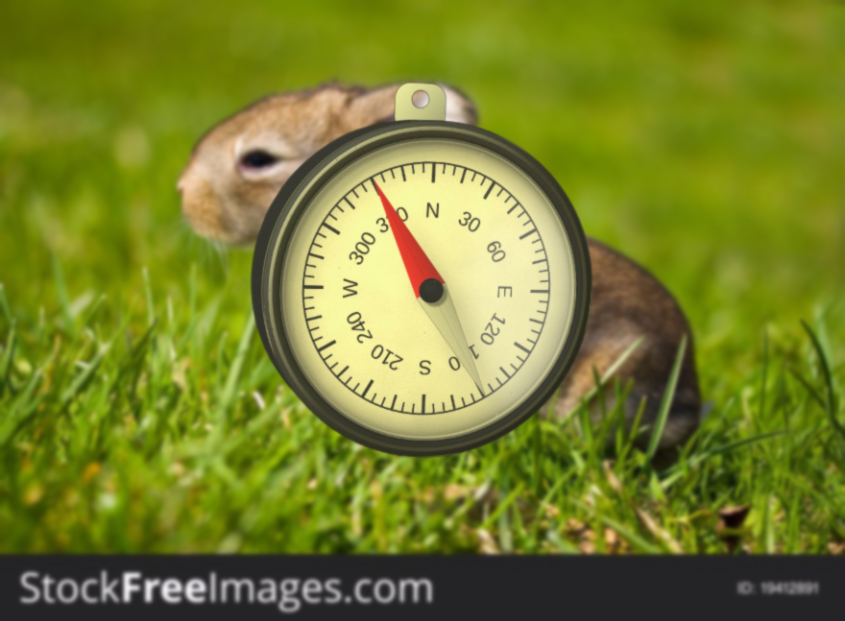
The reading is 330 °
